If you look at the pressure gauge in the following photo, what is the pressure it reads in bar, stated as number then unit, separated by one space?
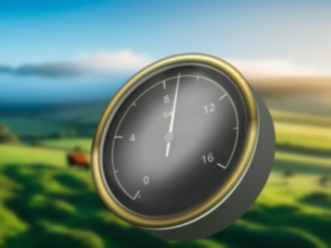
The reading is 9 bar
